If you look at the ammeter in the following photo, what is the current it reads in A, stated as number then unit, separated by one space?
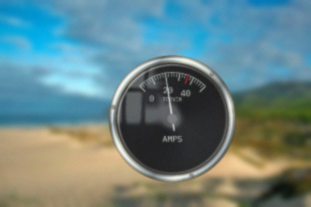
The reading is 20 A
